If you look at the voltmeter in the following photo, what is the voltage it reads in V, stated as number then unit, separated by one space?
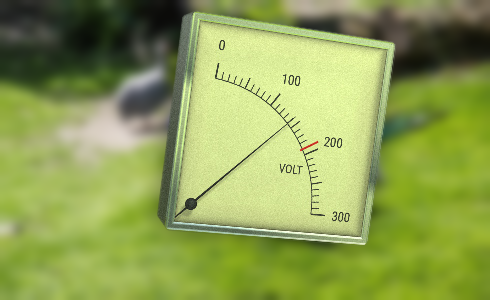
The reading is 140 V
